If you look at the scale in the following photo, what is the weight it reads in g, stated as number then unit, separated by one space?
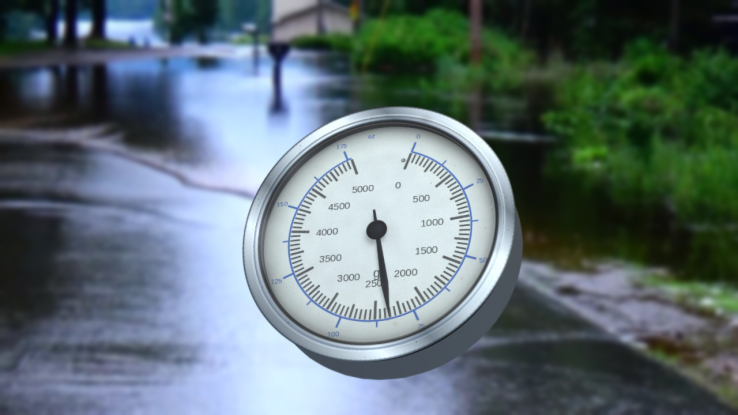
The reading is 2350 g
